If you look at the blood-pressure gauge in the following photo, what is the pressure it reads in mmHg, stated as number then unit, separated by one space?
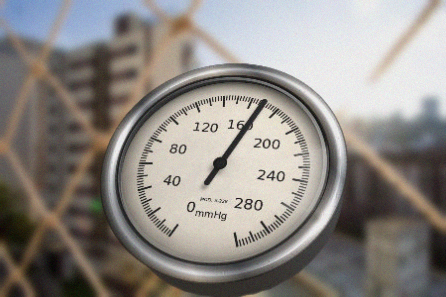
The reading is 170 mmHg
